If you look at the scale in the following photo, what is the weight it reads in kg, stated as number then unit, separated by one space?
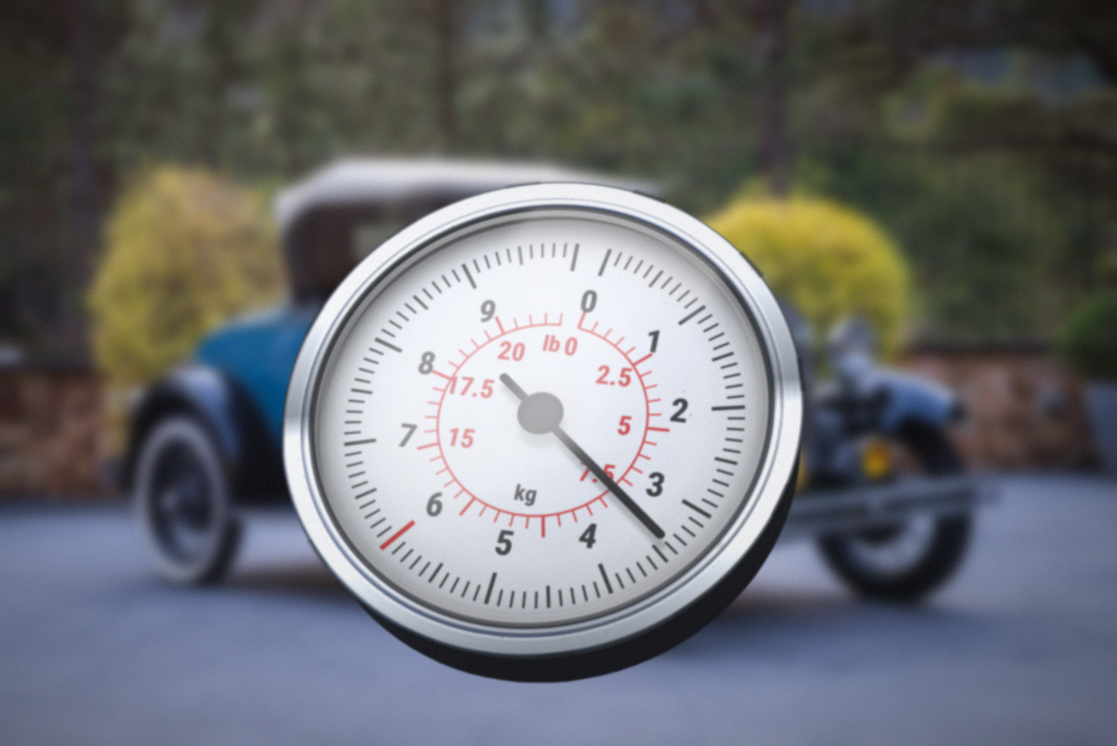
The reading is 3.4 kg
